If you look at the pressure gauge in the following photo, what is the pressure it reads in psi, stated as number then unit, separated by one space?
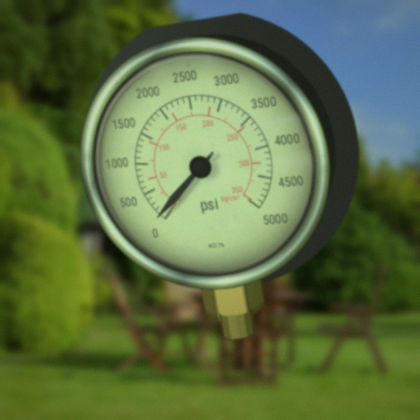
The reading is 100 psi
